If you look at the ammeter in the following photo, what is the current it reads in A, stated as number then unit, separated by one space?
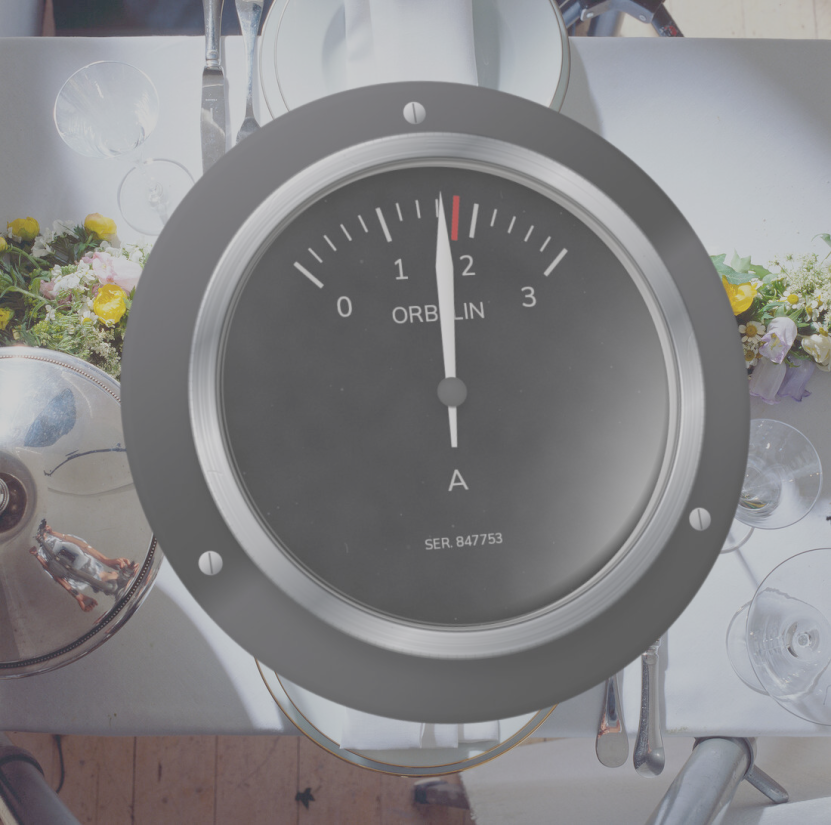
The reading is 1.6 A
